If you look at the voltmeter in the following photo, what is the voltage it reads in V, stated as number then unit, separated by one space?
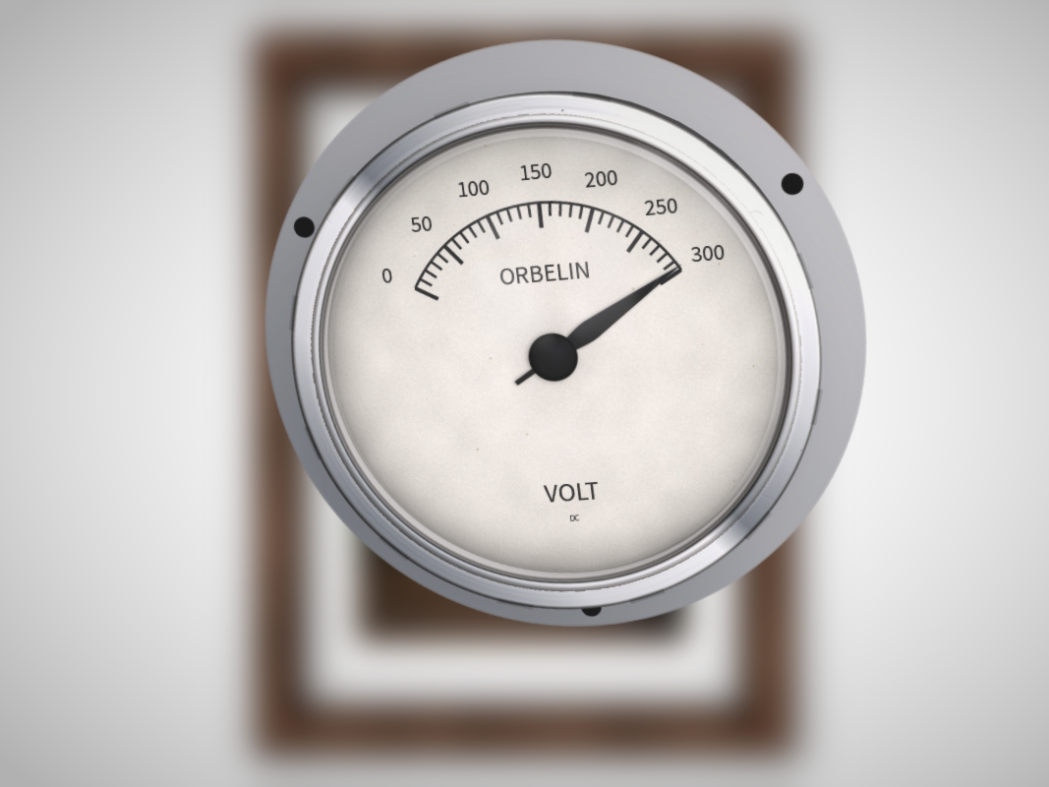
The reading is 295 V
